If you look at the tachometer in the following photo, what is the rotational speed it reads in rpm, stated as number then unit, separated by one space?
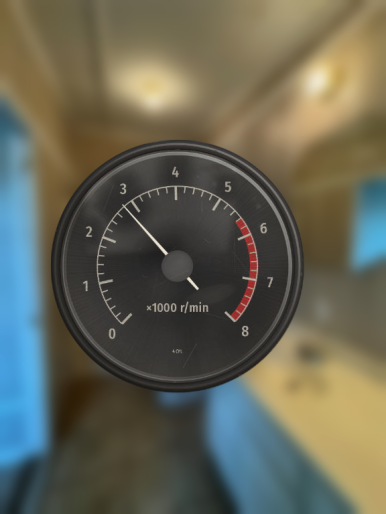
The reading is 2800 rpm
